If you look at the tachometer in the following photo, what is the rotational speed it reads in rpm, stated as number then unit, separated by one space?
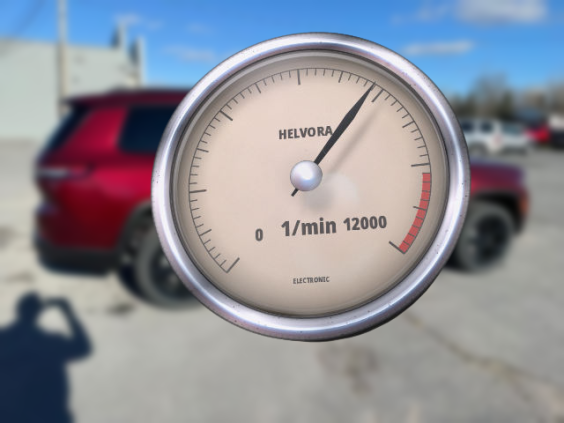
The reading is 7800 rpm
